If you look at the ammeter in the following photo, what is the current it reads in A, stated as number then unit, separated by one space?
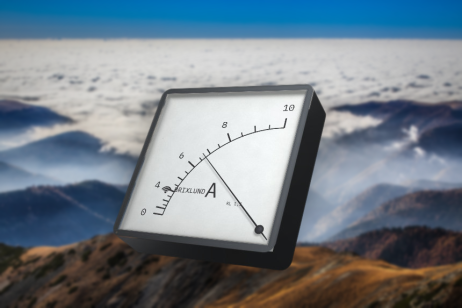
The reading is 6.75 A
